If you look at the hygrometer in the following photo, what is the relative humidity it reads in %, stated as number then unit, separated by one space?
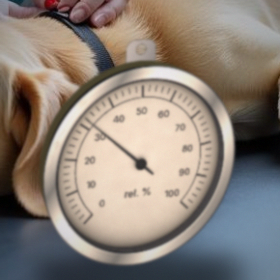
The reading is 32 %
